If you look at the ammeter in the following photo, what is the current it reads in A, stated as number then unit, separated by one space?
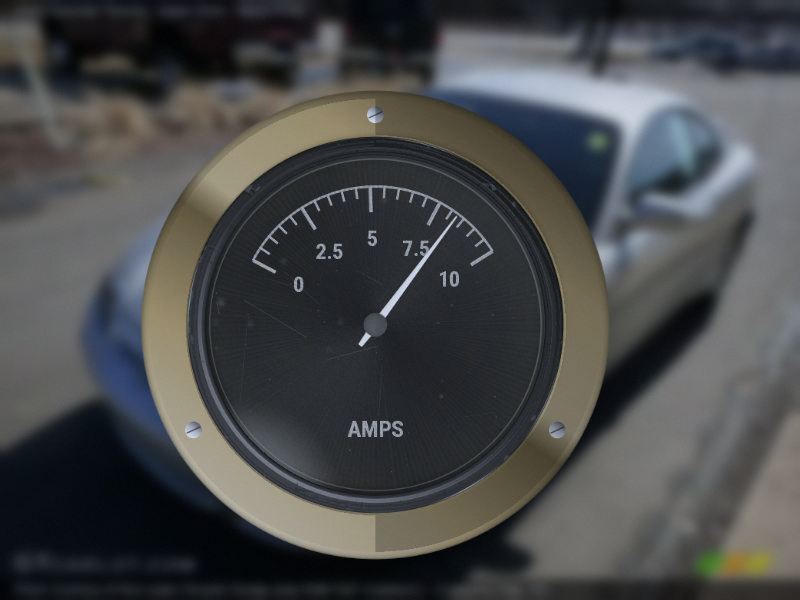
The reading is 8.25 A
